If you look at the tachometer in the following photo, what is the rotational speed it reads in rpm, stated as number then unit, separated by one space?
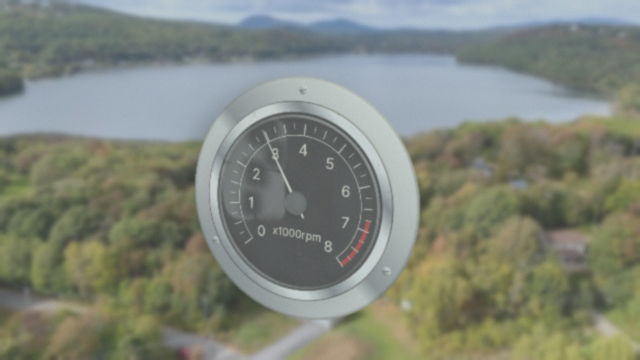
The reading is 3000 rpm
